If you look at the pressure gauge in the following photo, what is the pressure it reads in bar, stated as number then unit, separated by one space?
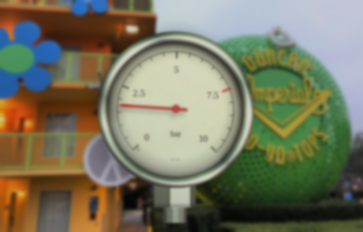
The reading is 1.75 bar
